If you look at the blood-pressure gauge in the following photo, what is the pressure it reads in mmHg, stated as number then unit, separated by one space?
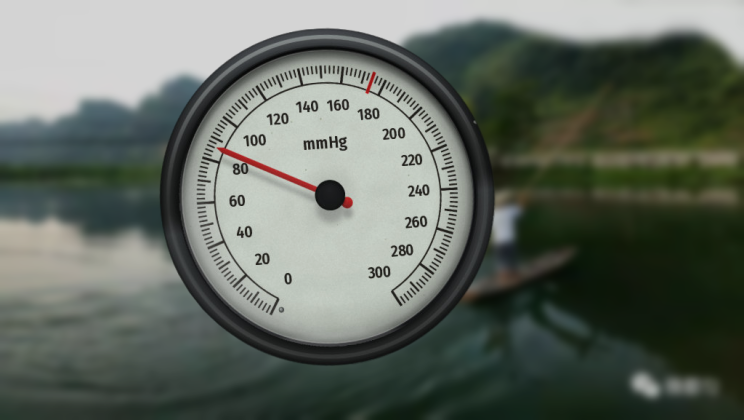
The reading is 86 mmHg
